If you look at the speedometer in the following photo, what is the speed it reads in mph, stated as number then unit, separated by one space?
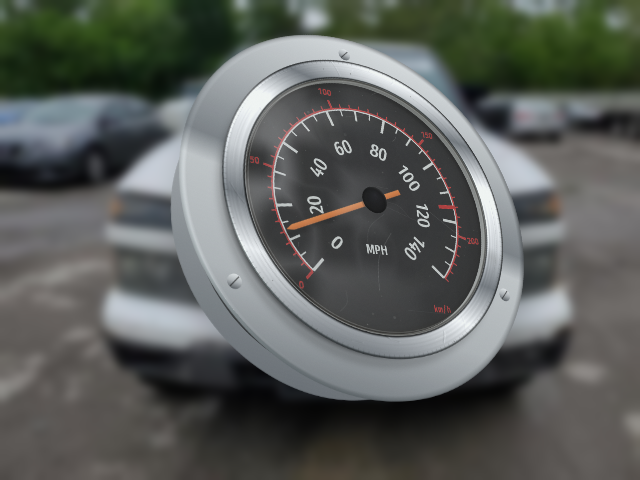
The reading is 12.5 mph
